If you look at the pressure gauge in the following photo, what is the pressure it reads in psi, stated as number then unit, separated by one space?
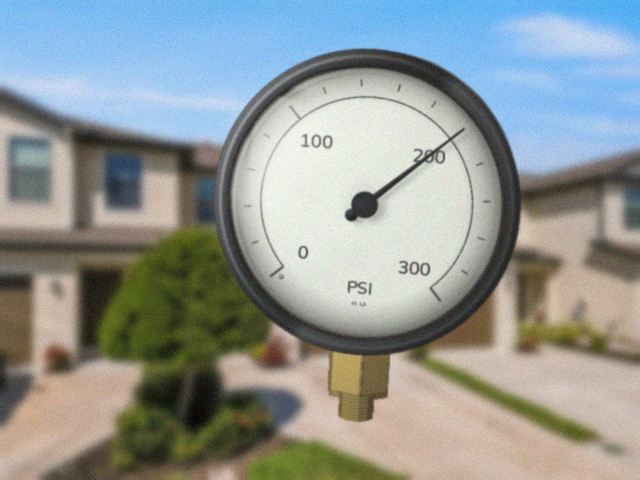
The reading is 200 psi
